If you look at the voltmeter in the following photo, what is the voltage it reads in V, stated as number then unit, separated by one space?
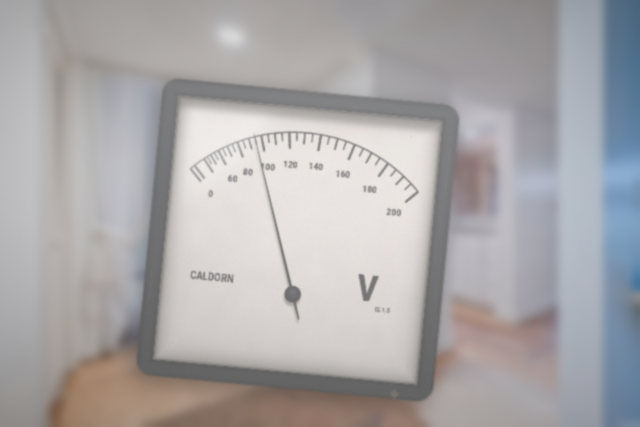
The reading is 95 V
